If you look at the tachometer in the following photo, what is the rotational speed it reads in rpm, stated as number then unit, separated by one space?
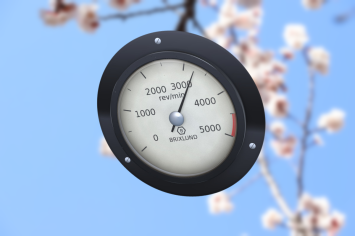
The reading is 3250 rpm
